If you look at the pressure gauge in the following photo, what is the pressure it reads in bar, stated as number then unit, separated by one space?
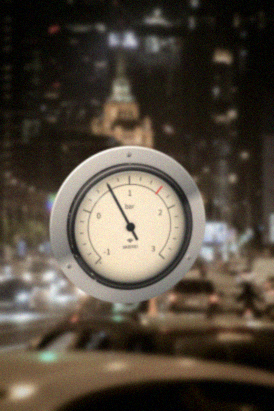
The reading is 0.6 bar
